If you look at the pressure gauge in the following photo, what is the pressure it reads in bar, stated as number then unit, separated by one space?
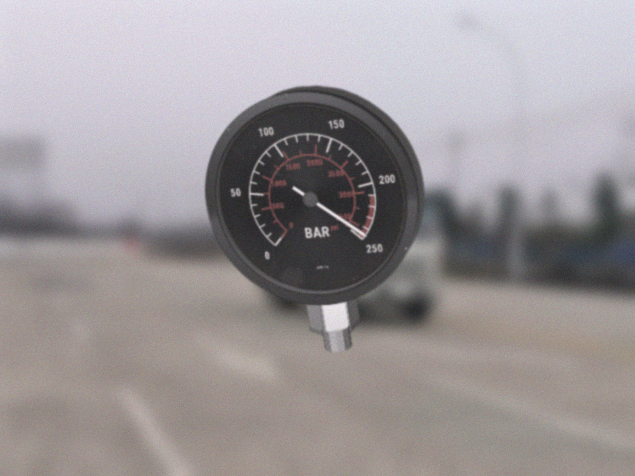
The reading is 245 bar
